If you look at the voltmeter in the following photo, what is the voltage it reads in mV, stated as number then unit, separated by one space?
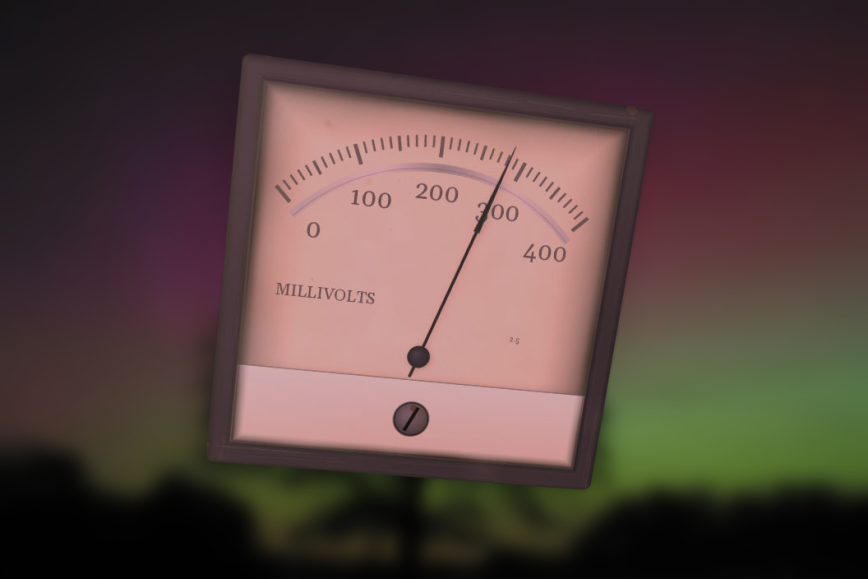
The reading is 280 mV
